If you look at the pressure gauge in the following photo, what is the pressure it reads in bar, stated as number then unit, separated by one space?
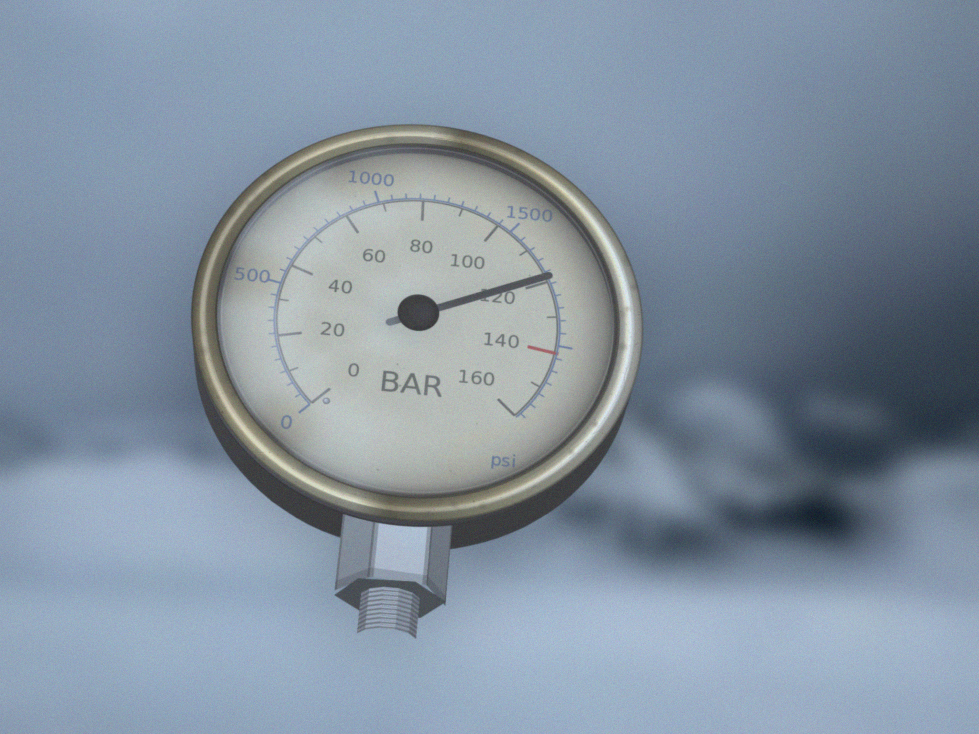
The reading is 120 bar
